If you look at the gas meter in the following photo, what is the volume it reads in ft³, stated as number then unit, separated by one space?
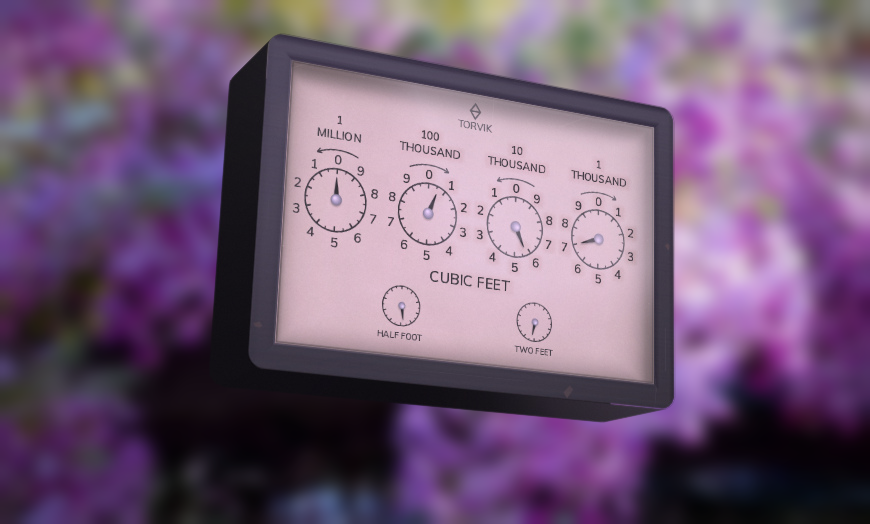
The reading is 5700 ft³
